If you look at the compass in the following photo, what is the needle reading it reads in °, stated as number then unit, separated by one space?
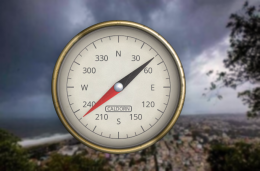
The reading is 230 °
